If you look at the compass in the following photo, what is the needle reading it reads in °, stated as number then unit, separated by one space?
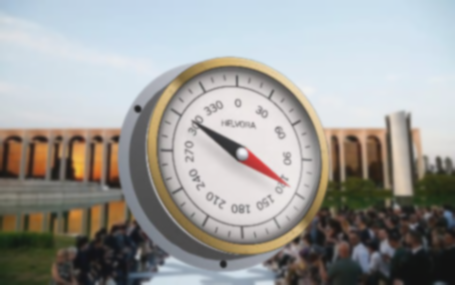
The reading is 120 °
